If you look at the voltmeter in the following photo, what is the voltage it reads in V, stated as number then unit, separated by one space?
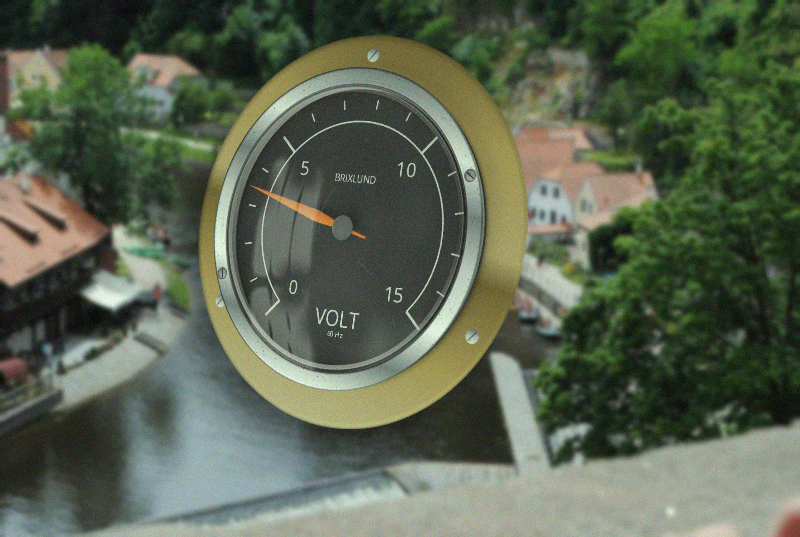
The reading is 3.5 V
